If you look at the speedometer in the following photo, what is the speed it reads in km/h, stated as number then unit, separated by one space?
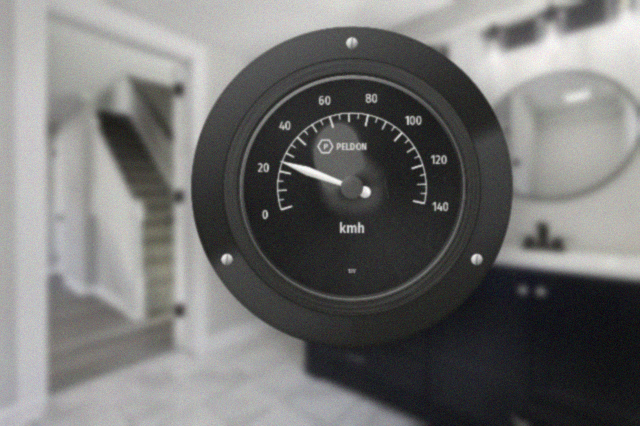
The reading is 25 km/h
